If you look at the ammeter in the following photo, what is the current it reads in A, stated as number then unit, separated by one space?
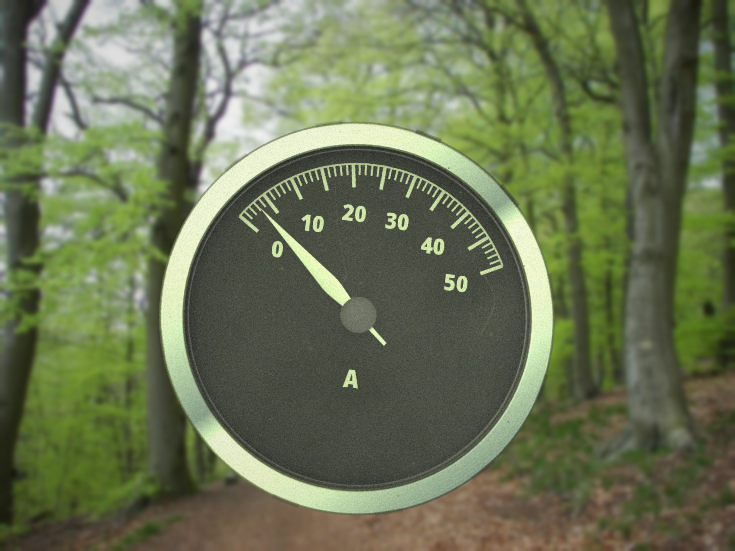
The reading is 3 A
